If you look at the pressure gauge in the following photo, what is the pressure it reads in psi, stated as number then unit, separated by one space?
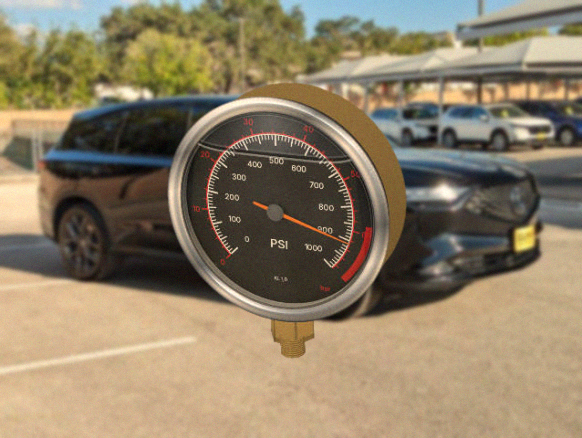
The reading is 900 psi
